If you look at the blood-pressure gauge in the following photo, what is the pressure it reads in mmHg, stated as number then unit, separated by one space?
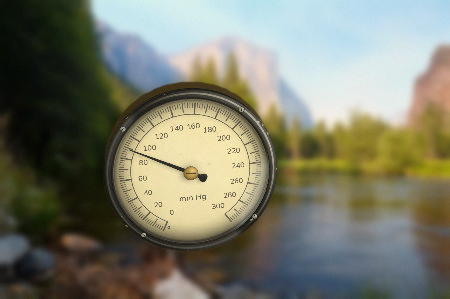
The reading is 90 mmHg
